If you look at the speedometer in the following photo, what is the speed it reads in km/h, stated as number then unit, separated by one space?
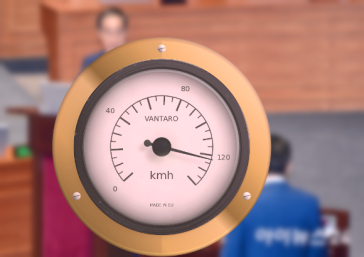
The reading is 122.5 km/h
